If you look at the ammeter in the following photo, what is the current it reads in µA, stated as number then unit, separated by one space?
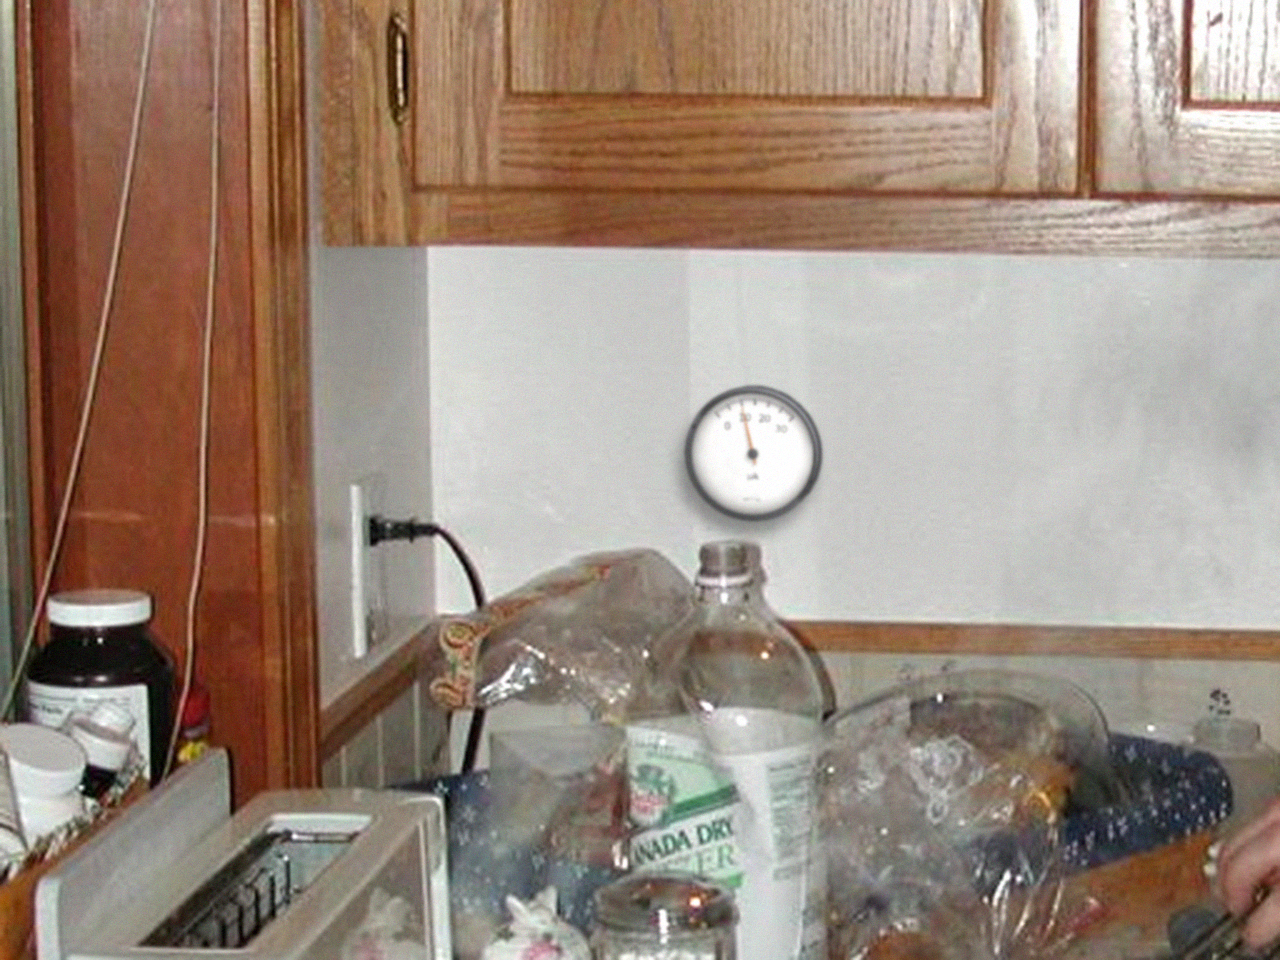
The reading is 10 µA
